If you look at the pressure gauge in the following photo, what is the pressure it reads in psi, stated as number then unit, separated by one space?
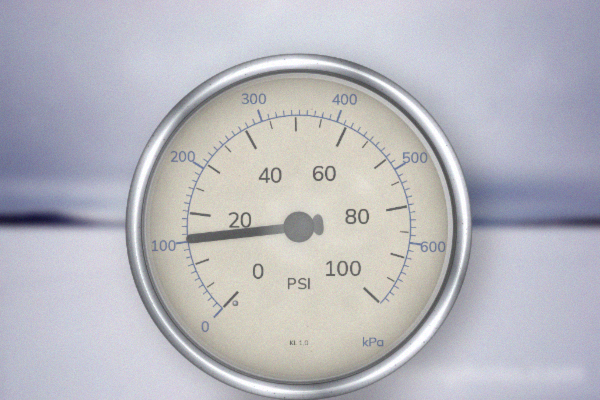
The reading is 15 psi
